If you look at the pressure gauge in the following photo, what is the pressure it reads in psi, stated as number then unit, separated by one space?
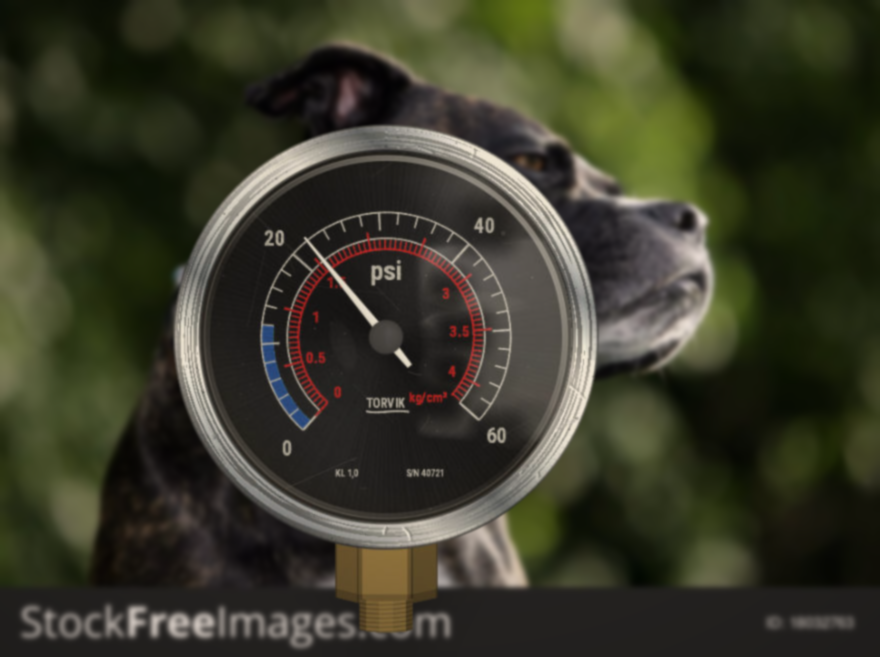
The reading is 22 psi
